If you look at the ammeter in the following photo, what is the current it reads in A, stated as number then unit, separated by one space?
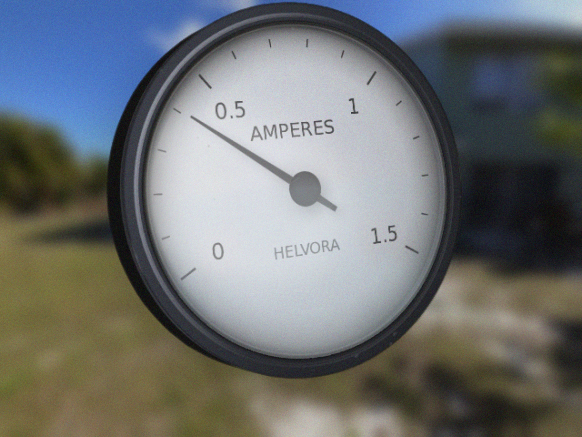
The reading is 0.4 A
